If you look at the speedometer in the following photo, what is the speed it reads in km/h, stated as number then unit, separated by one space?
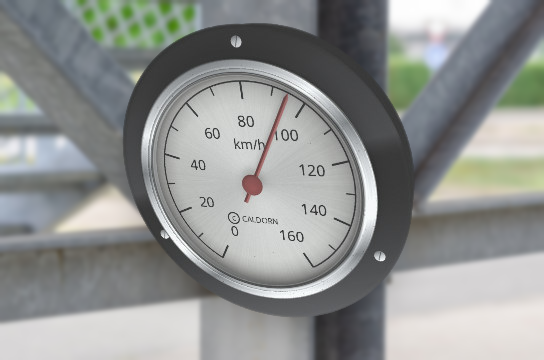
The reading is 95 km/h
